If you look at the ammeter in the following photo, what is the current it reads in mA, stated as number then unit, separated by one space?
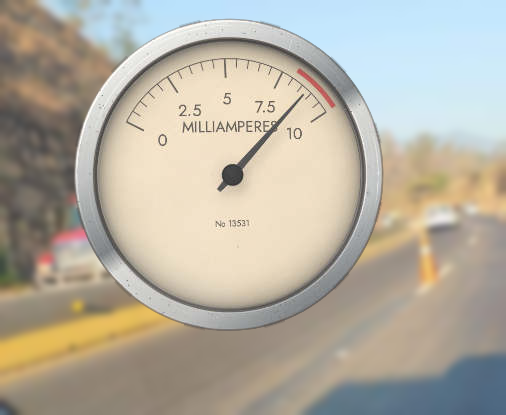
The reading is 8.75 mA
